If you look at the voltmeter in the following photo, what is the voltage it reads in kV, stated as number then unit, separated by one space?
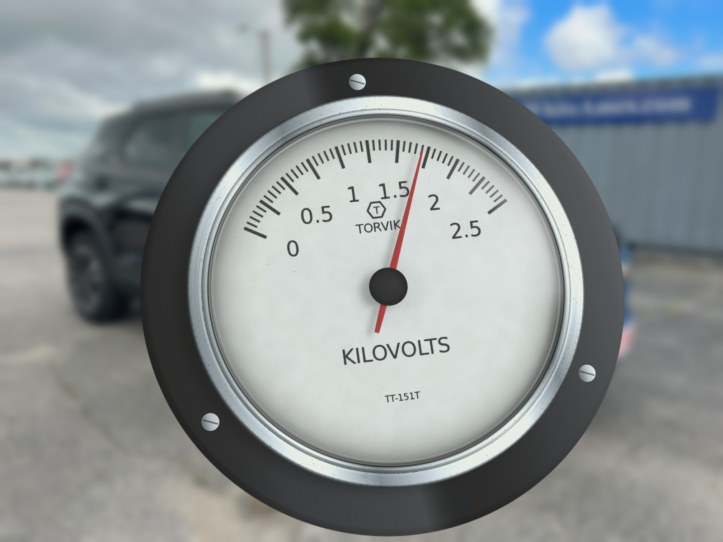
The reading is 1.7 kV
